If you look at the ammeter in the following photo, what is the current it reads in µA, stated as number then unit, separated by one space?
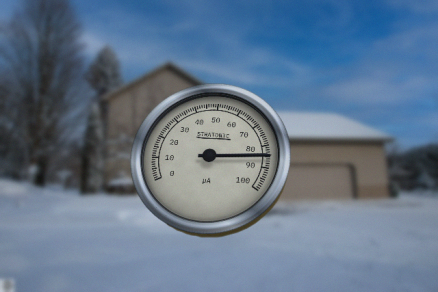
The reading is 85 µA
